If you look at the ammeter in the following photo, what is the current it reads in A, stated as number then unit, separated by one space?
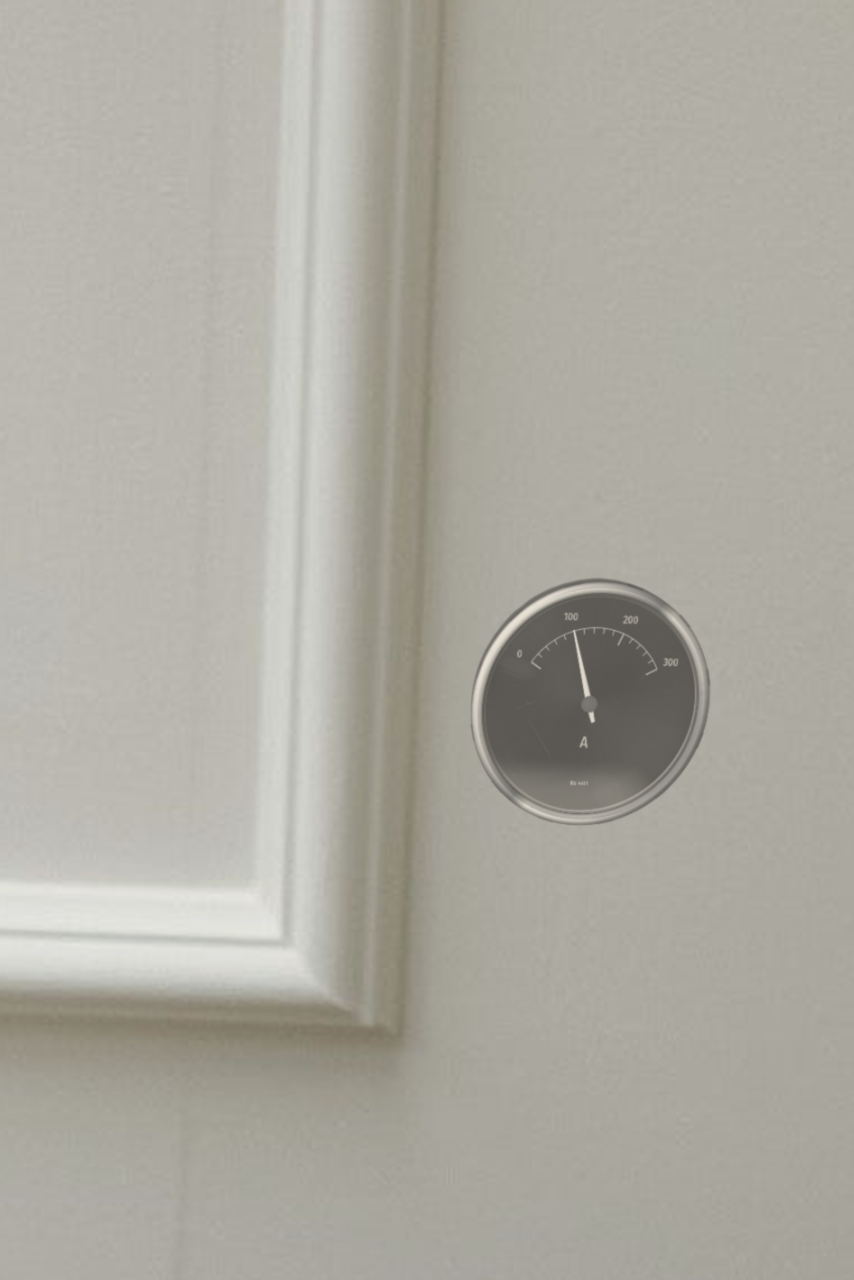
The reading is 100 A
